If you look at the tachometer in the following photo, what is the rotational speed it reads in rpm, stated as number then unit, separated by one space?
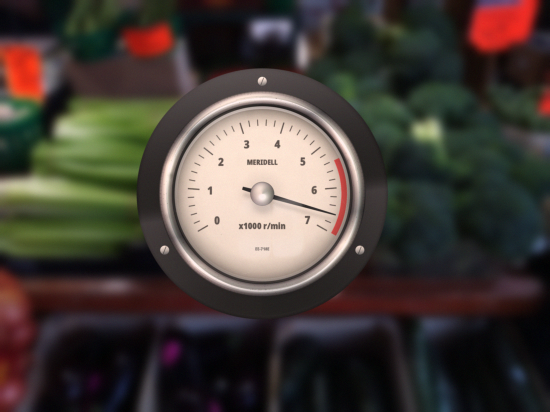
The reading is 6600 rpm
